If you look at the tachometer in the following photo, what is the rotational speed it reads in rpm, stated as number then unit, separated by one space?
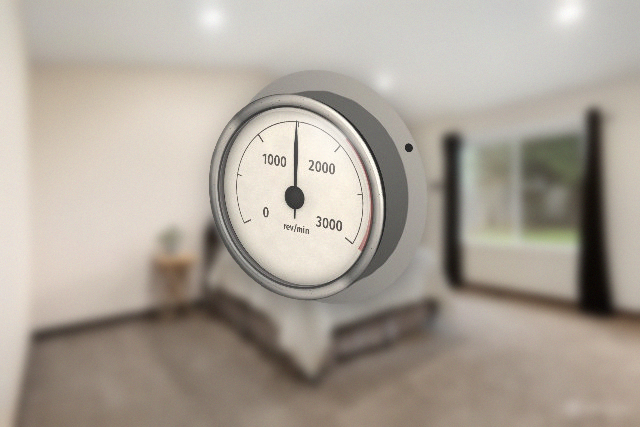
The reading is 1500 rpm
